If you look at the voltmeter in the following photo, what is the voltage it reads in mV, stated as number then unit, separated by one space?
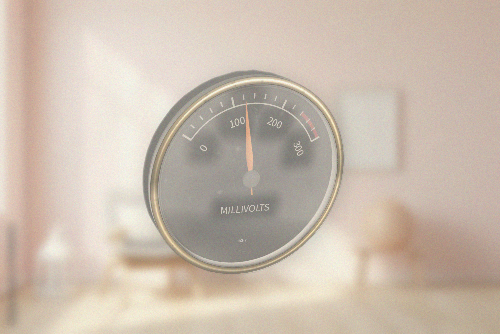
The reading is 120 mV
